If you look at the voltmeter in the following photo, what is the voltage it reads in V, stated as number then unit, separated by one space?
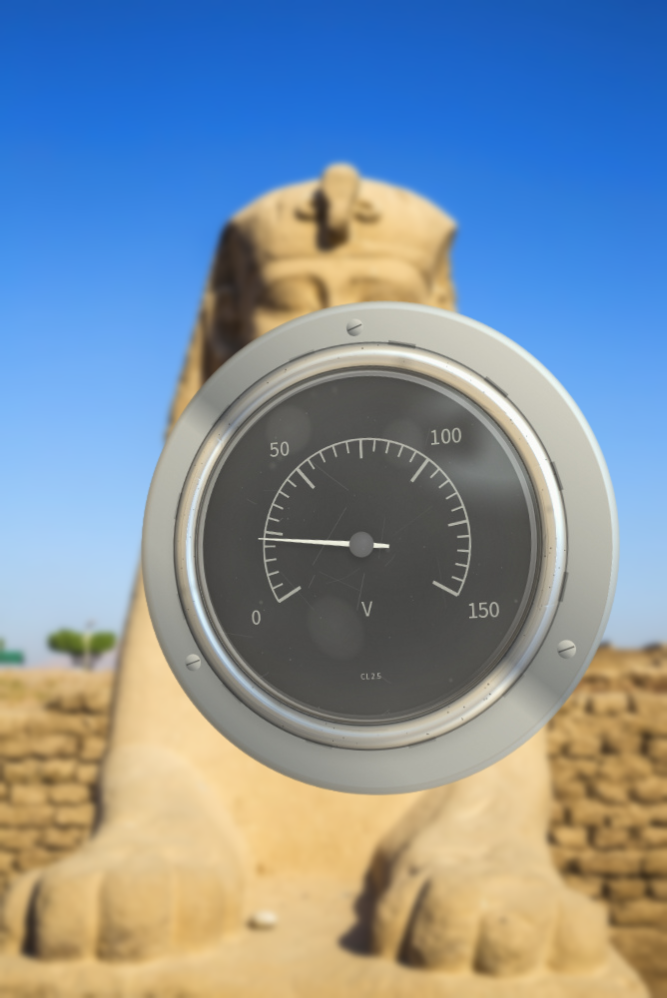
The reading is 22.5 V
